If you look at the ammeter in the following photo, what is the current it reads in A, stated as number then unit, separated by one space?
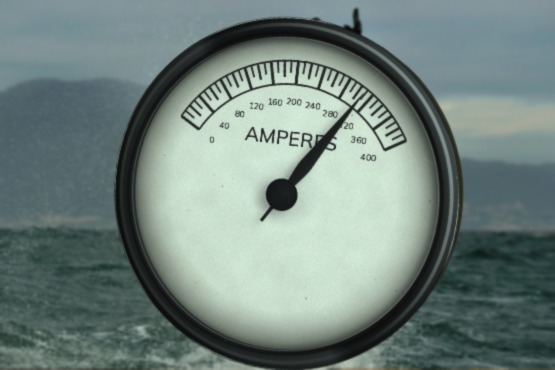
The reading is 310 A
